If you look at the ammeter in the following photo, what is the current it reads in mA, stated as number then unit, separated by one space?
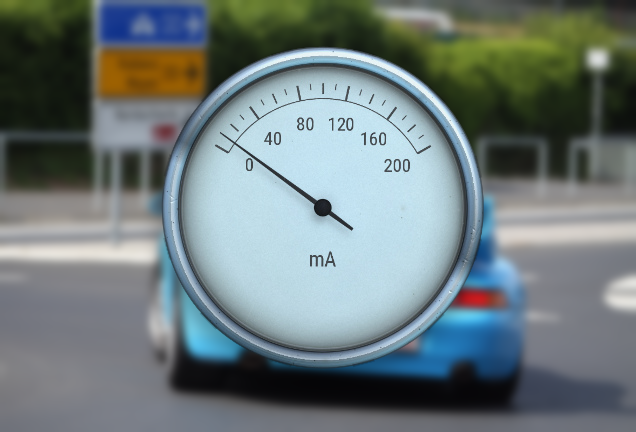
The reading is 10 mA
